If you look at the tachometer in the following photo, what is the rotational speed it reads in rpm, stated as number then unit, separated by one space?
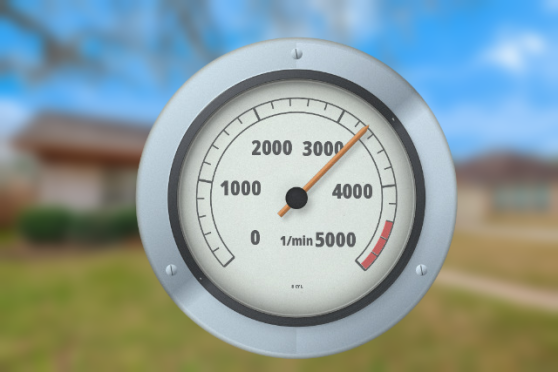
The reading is 3300 rpm
